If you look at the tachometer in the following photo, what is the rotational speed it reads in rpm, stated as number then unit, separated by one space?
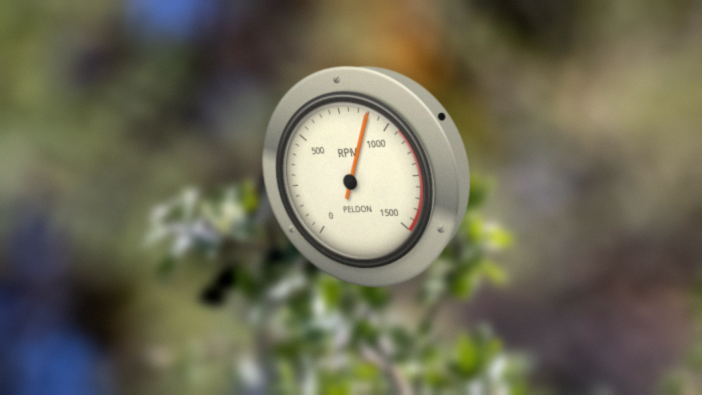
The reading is 900 rpm
